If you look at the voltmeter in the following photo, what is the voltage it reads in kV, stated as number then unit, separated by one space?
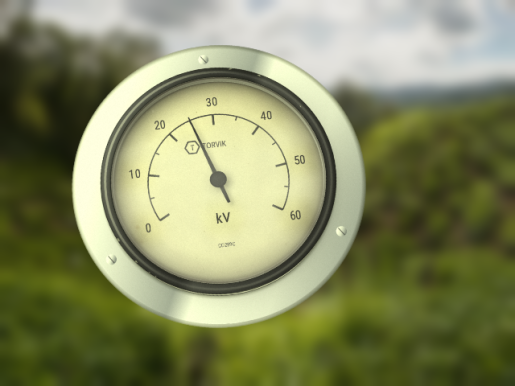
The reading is 25 kV
